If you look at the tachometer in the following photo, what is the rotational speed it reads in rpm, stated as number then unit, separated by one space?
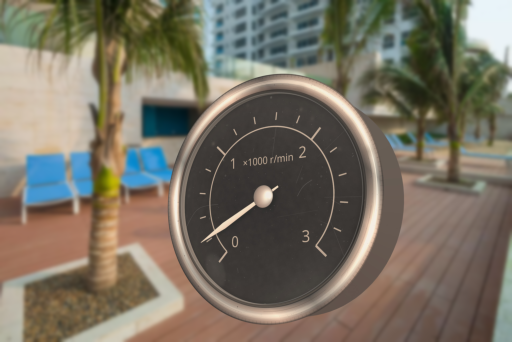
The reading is 200 rpm
